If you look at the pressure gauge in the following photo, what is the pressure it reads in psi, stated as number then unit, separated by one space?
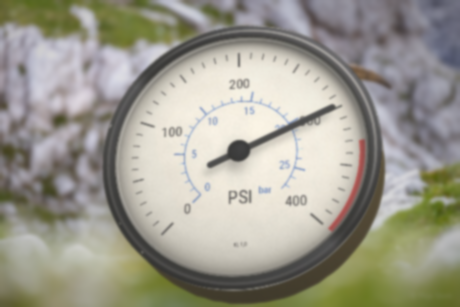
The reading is 300 psi
